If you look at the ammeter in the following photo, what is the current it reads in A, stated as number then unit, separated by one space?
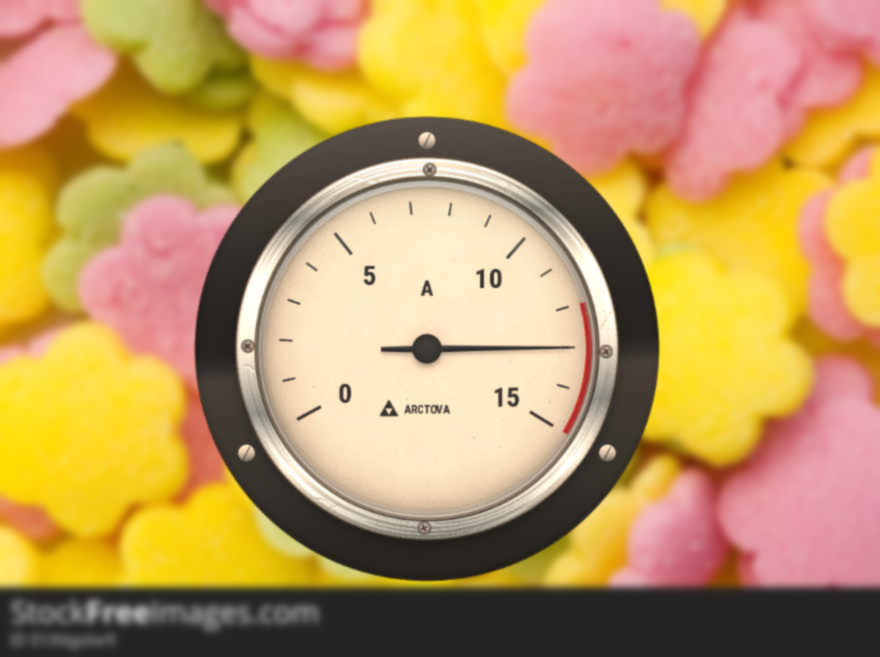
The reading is 13 A
